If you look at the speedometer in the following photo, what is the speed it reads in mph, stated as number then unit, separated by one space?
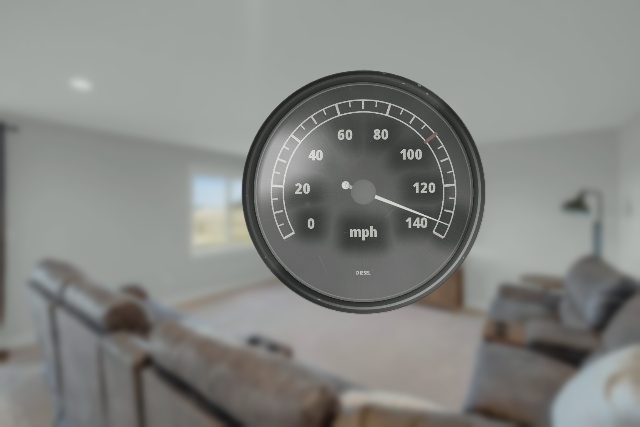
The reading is 135 mph
